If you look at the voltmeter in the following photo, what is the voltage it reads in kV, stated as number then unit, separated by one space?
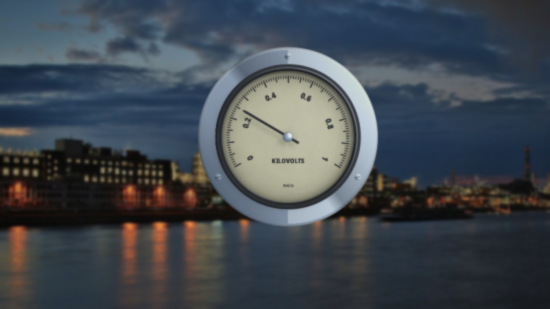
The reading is 0.25 kV
